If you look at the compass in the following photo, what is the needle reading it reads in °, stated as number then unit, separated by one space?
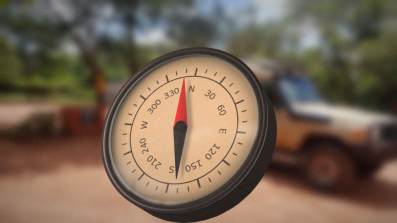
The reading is 350 °
